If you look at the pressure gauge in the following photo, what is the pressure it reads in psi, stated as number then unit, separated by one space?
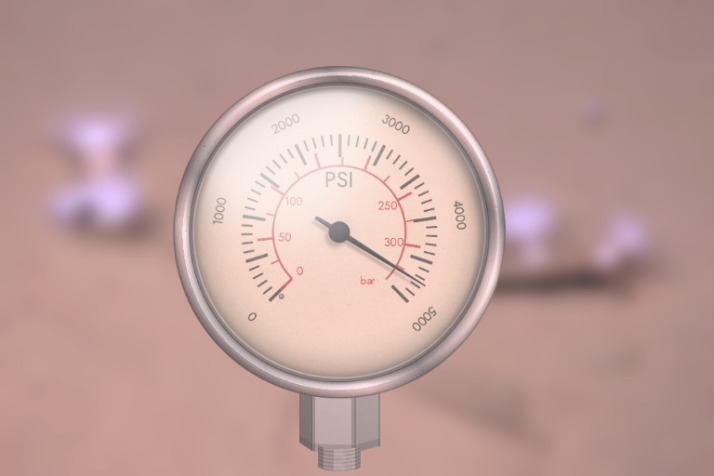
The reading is 4750 psi
